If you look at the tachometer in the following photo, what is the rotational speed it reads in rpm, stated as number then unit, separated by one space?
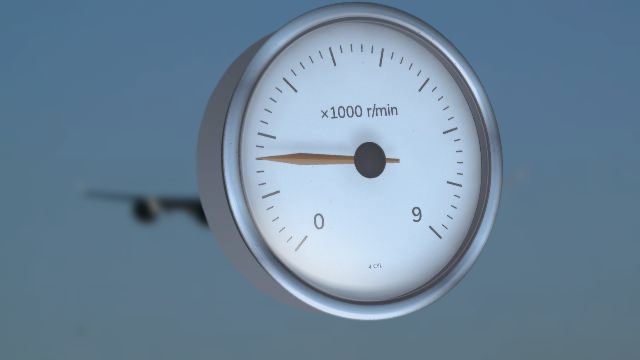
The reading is 1600 rpm
